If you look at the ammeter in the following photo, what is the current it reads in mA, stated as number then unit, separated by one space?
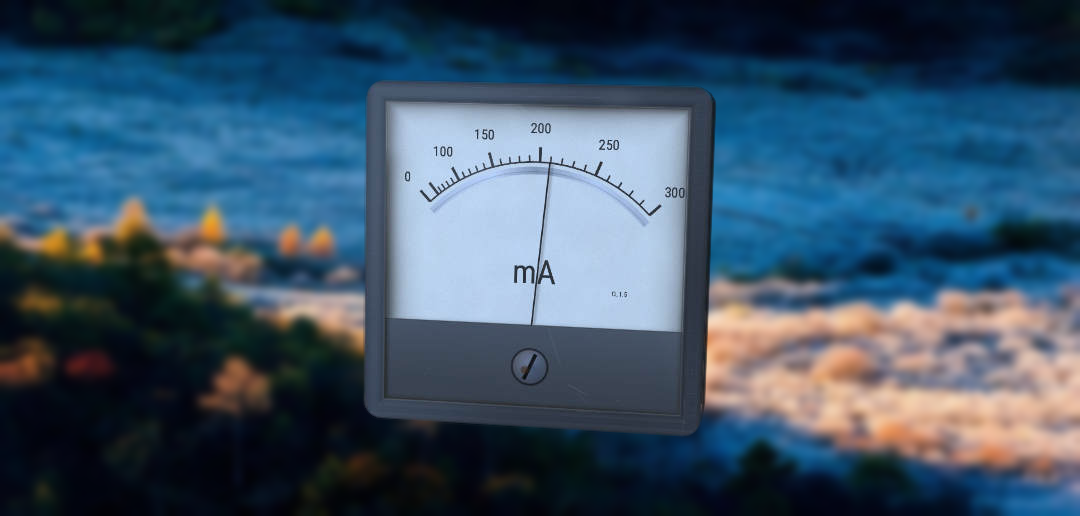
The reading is 210 mA
